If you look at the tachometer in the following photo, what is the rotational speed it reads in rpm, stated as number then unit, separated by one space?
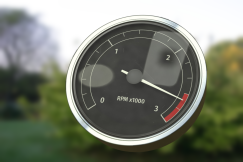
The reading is 2700 rpm
